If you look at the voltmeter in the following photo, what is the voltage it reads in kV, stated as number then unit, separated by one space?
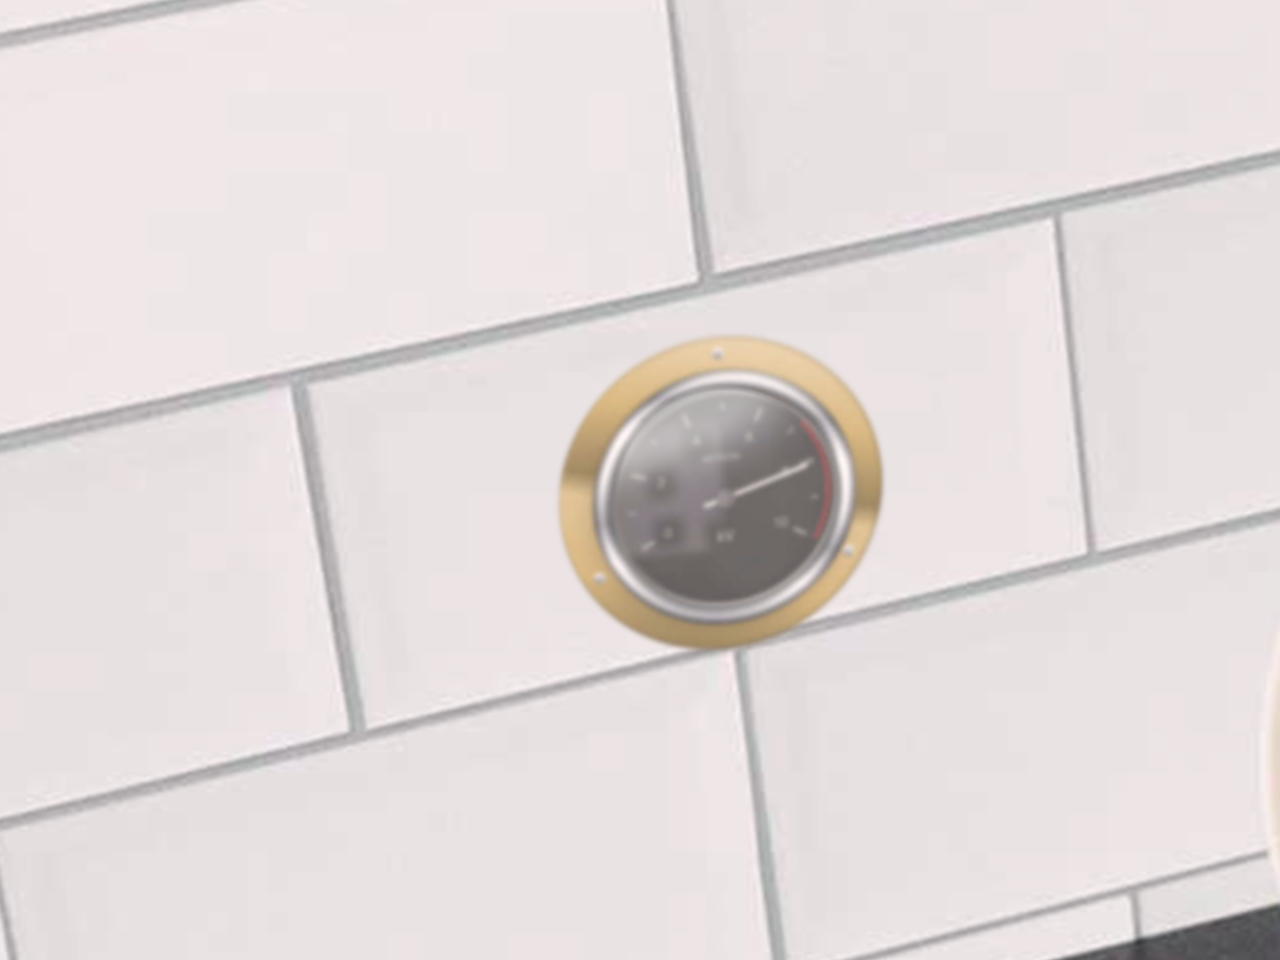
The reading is 8 kV
